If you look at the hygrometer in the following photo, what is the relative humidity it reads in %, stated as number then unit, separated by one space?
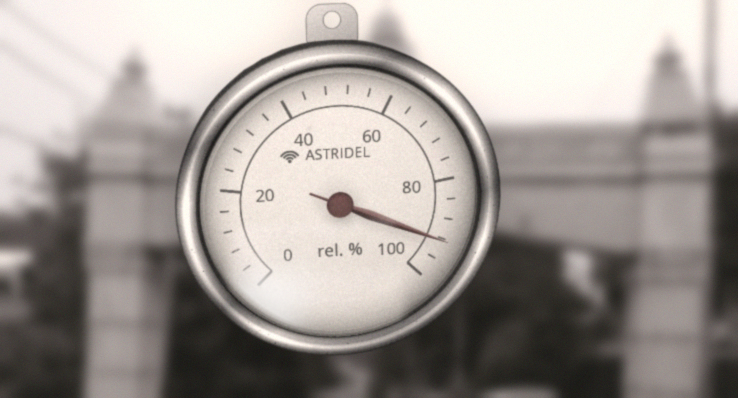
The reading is 92 %
